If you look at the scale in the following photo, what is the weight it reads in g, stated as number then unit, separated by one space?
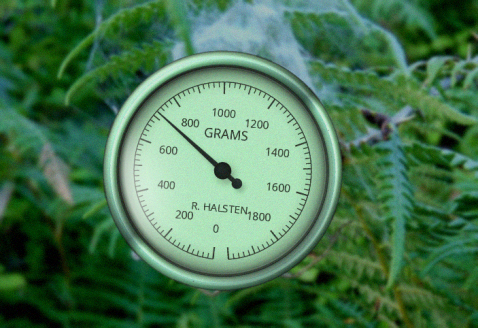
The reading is 720 g
